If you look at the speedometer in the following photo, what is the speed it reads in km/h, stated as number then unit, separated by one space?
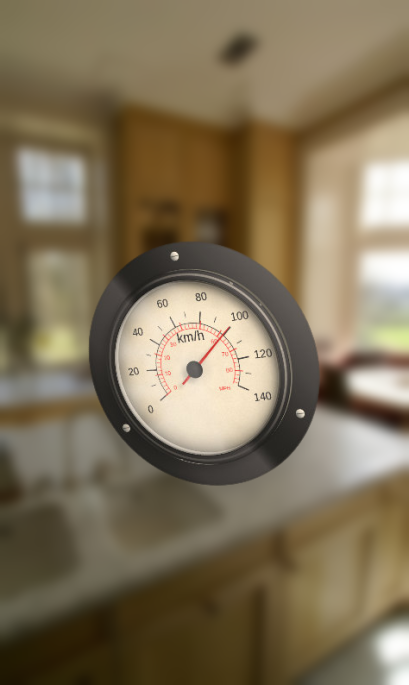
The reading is 100 km/h
